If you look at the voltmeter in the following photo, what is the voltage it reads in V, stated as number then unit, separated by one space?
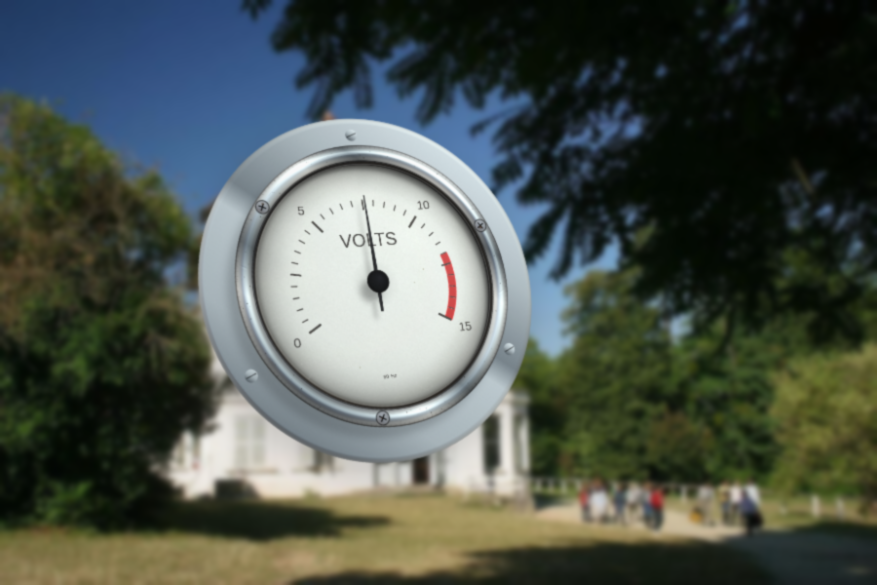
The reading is 7.5 V
